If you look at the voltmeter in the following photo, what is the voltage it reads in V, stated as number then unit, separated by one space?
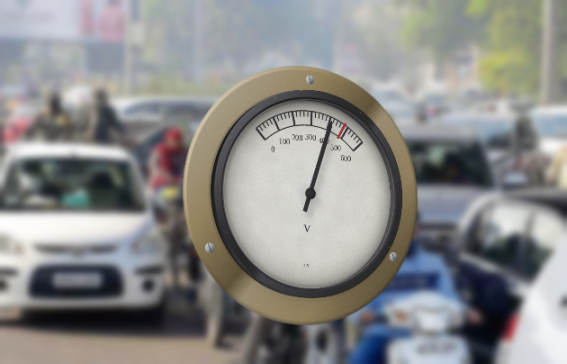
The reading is 400 V
